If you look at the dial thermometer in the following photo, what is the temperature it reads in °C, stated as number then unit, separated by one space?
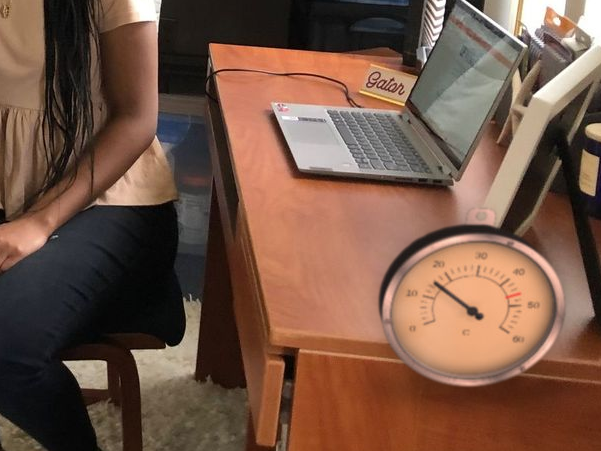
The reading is 16 °C
